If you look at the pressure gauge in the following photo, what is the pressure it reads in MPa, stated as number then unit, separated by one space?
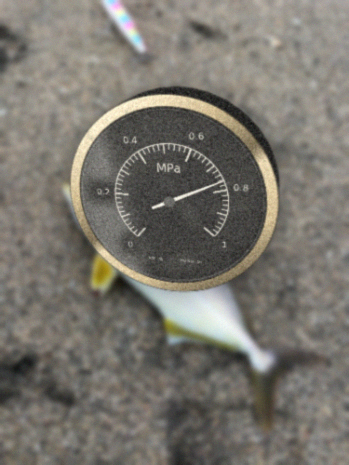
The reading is 0.76 MPa
